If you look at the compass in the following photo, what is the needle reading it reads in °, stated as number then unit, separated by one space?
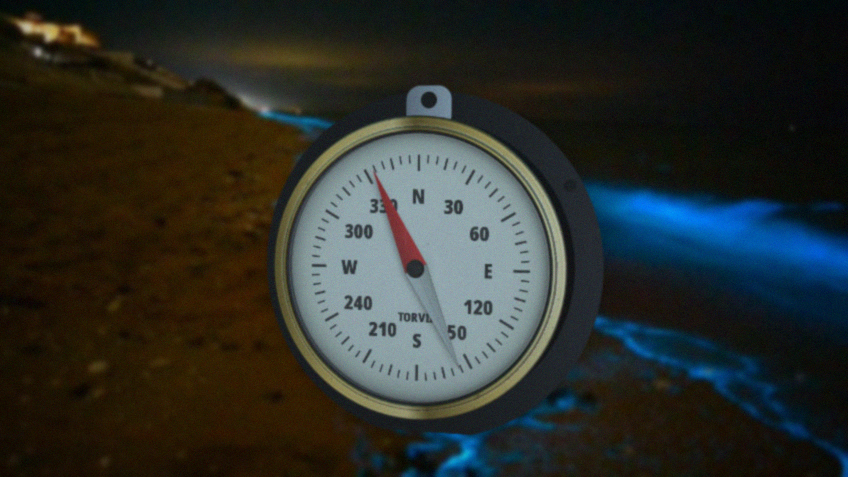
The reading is 335 °
